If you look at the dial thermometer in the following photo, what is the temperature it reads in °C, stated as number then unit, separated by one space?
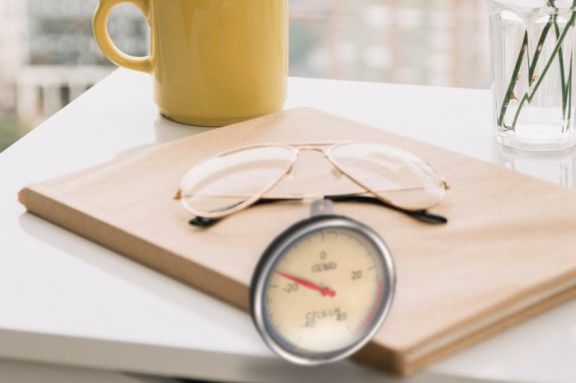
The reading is -16 °C
